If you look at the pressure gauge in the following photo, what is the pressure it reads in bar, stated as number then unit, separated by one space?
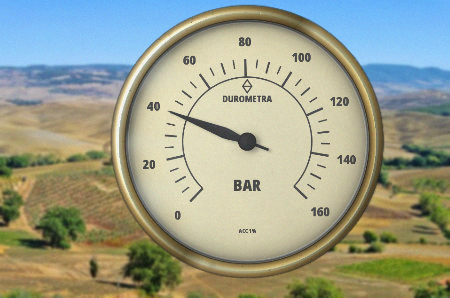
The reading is 40 bar
